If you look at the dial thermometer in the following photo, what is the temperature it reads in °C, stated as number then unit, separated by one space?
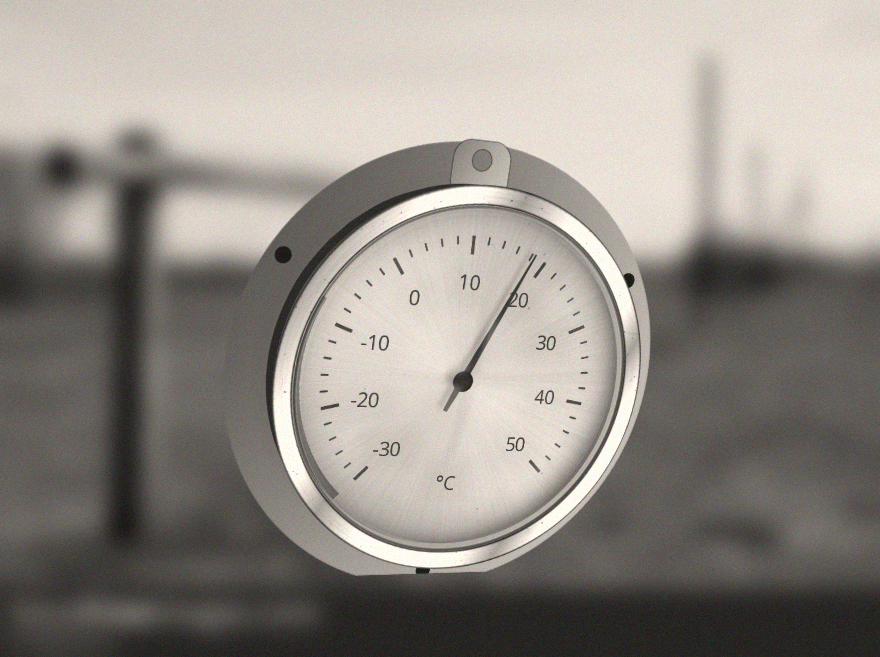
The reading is 18 °C
